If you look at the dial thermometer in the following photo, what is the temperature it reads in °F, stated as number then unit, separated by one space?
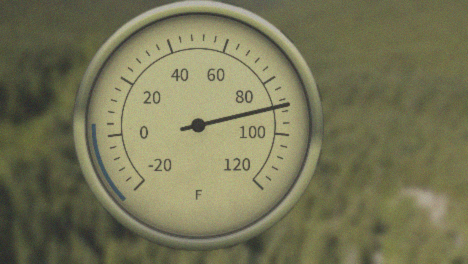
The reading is 90 °F
